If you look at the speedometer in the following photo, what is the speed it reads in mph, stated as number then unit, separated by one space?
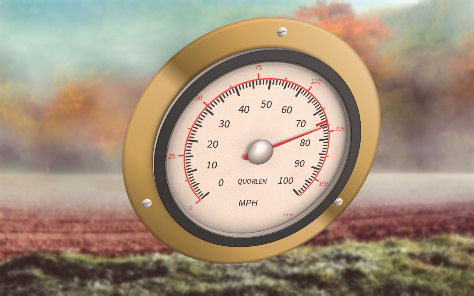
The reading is 75 mph
